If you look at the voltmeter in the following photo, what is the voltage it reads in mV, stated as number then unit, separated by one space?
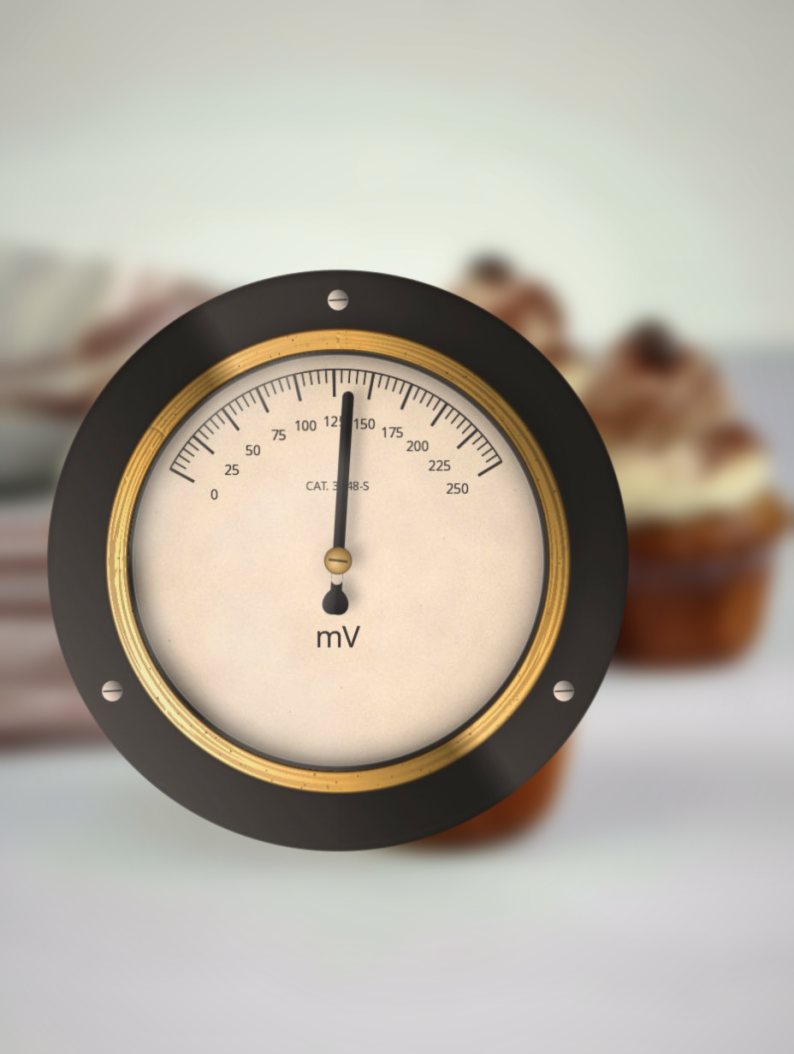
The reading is 135 mV
